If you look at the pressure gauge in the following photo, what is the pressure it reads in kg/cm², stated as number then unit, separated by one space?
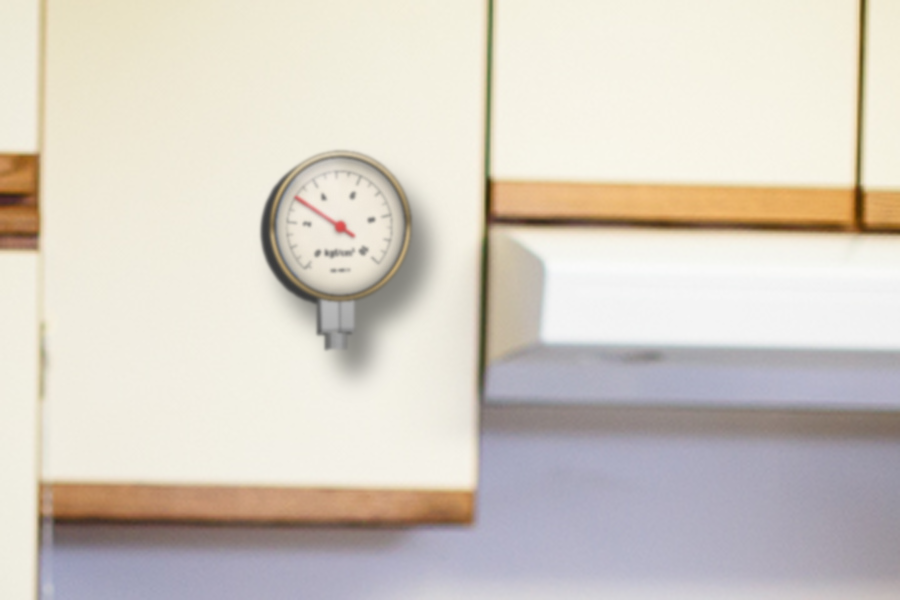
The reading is 3 kg/cm²
